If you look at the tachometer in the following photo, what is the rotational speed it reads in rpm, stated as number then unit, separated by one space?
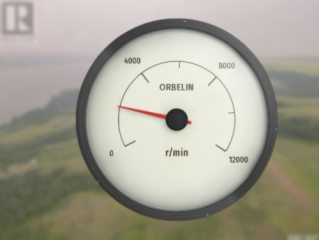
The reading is 2000 rpm
